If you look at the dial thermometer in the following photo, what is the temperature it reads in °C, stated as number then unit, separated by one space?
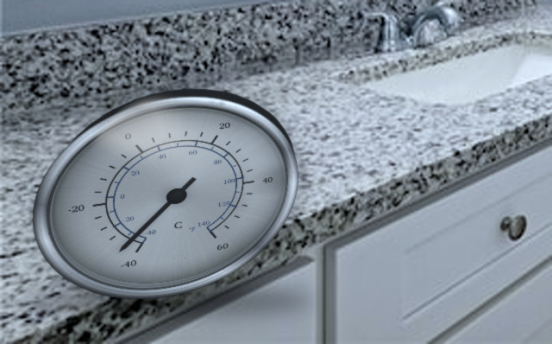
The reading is -36 °C
